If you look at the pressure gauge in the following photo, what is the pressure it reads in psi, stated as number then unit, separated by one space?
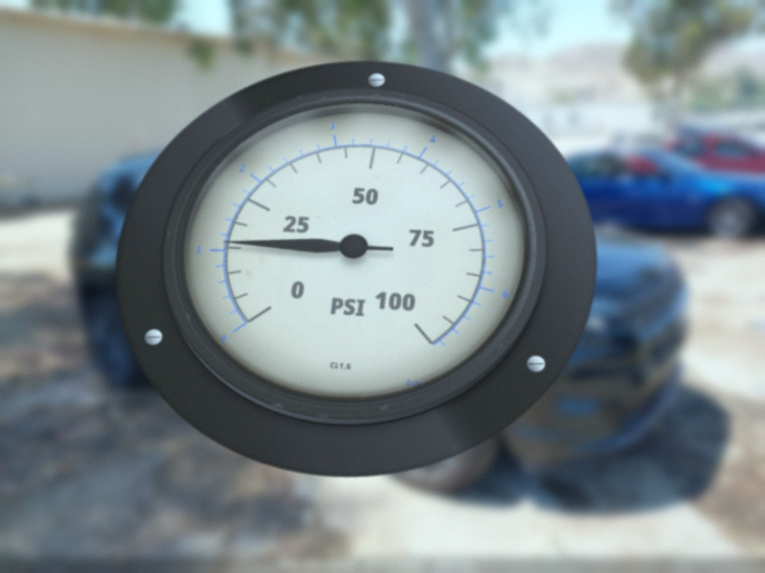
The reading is 15 psi
